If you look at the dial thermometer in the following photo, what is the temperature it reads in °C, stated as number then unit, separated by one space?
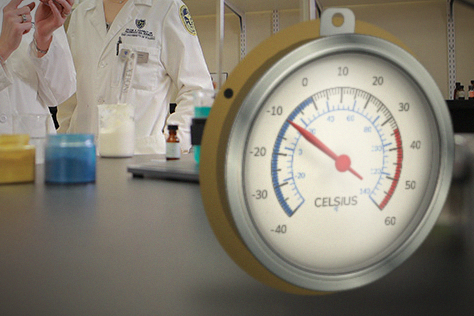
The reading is -10 °C
